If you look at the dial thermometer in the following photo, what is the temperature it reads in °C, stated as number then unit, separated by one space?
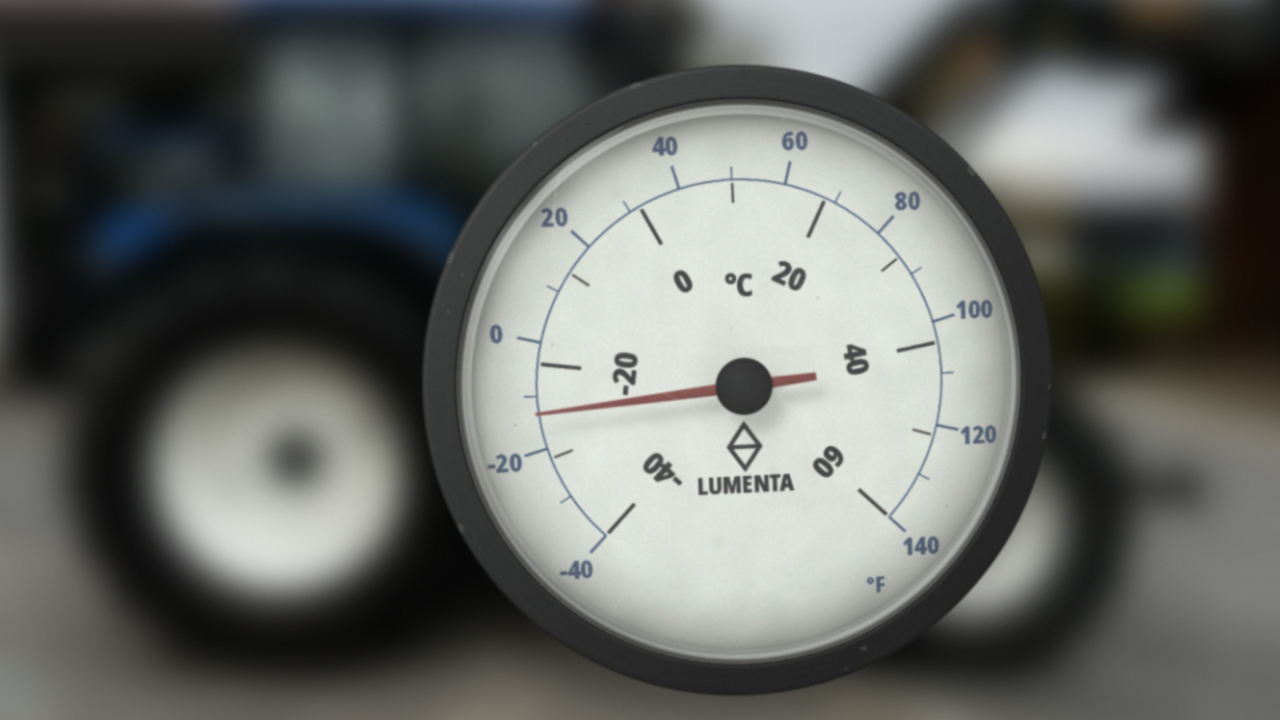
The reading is -25 °C
